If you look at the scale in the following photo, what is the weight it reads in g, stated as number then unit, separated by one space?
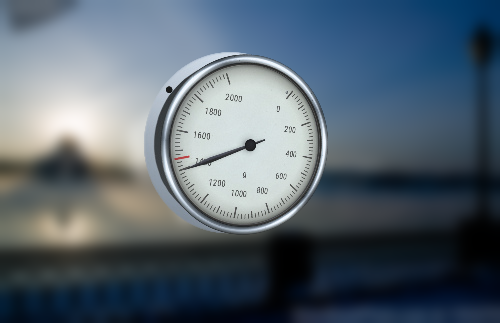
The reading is 1400 g
